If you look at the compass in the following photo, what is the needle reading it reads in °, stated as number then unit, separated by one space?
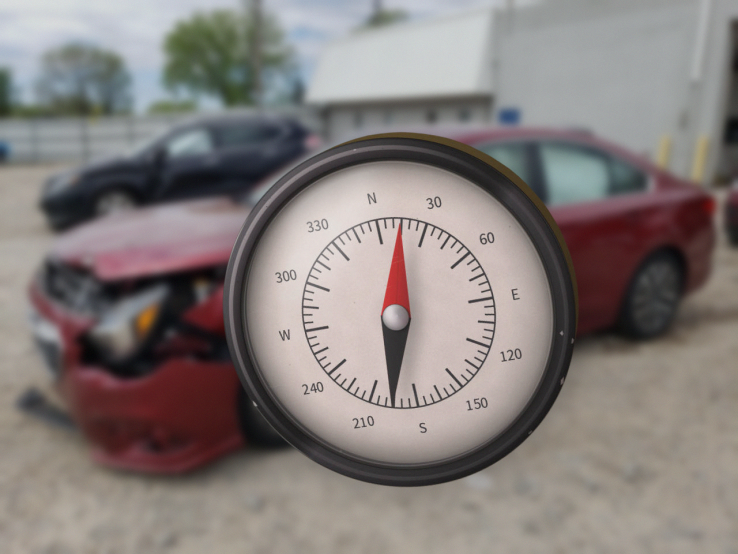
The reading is 15 °
